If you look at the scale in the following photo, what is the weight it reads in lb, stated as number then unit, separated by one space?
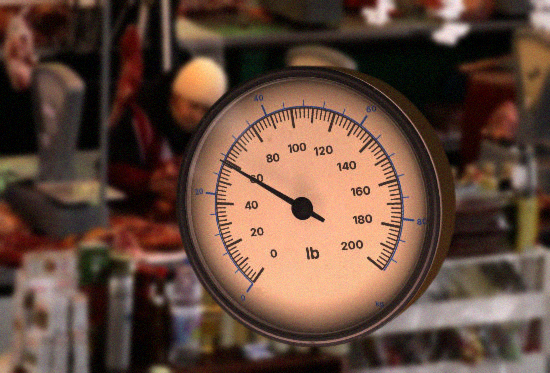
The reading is 60 lb
